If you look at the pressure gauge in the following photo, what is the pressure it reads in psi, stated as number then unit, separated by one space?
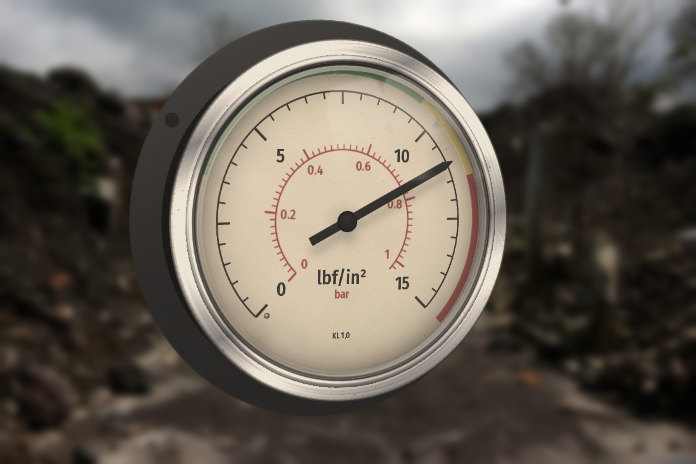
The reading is 11 psi
